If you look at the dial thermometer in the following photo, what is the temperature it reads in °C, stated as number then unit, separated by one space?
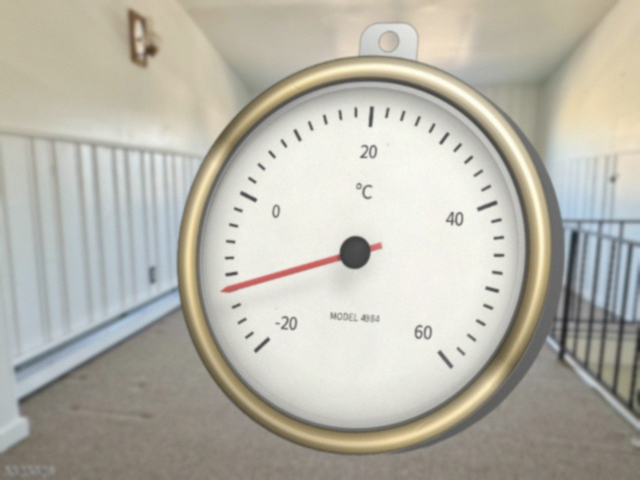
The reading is -12 °C
